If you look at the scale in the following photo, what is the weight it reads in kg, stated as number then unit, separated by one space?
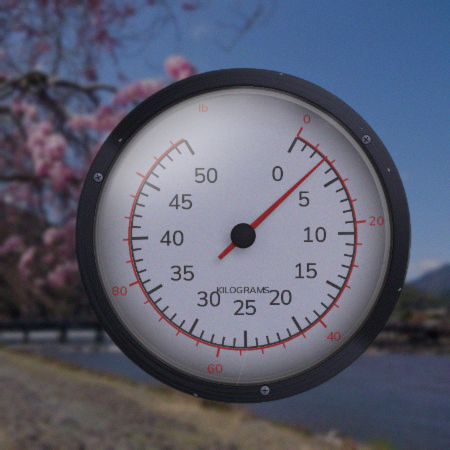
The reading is 3 kg
